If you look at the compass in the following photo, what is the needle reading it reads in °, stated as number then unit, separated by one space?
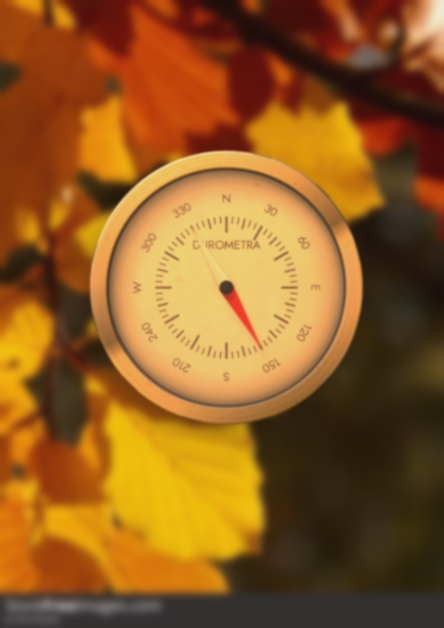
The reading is 150 °
